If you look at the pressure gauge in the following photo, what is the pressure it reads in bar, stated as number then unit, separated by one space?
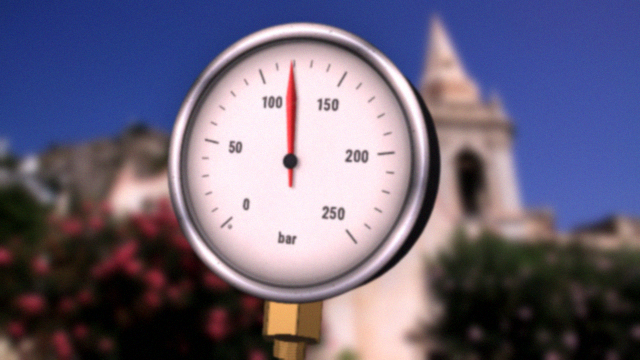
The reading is 120 bar
